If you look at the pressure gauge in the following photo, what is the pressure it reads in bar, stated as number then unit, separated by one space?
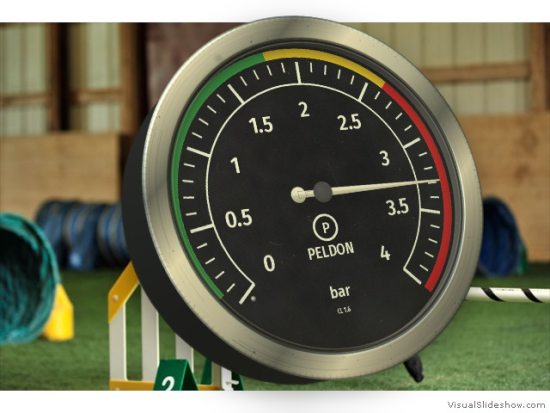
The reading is 3.3 bar
